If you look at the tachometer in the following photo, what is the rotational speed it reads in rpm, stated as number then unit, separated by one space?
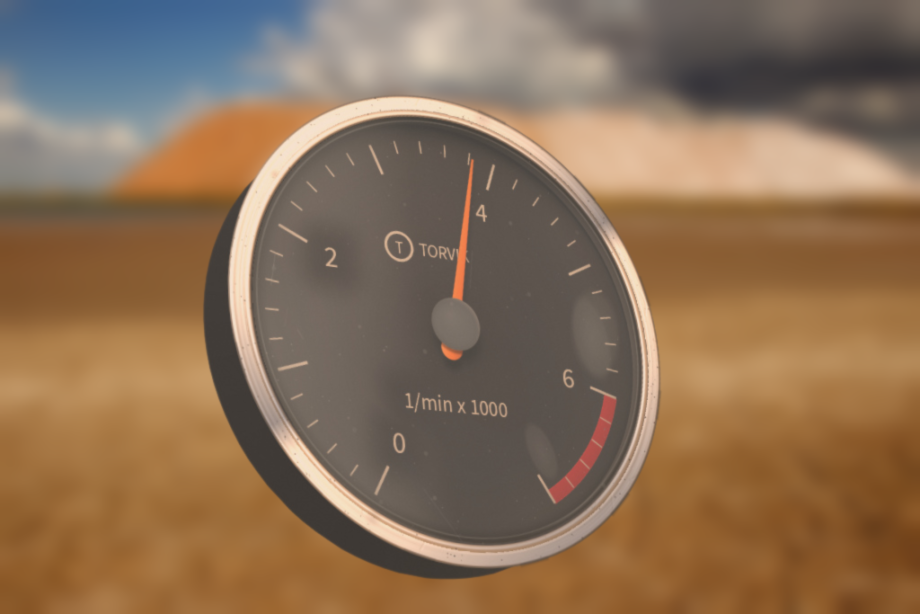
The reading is 3800 rpm
